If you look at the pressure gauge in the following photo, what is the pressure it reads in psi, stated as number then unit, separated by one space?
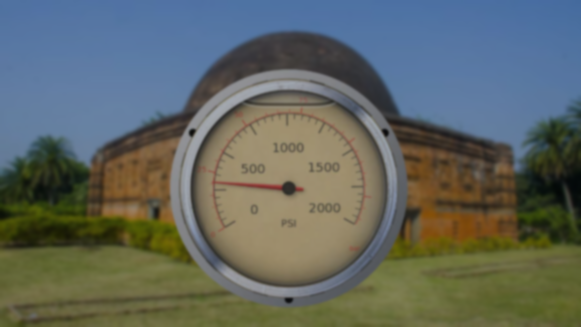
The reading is 300 psi
